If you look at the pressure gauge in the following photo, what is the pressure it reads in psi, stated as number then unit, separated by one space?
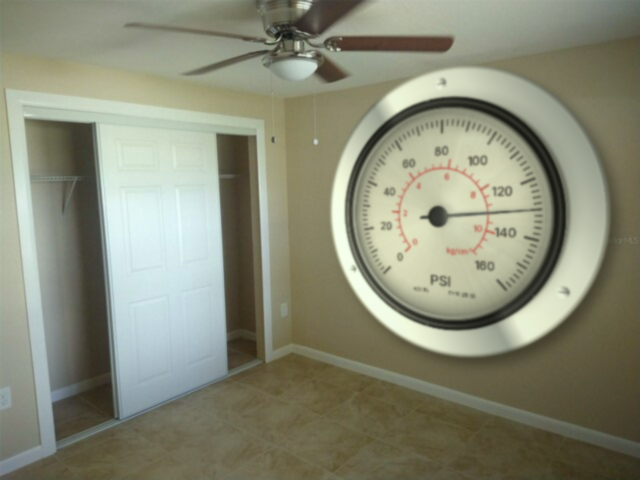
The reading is 130 psi
